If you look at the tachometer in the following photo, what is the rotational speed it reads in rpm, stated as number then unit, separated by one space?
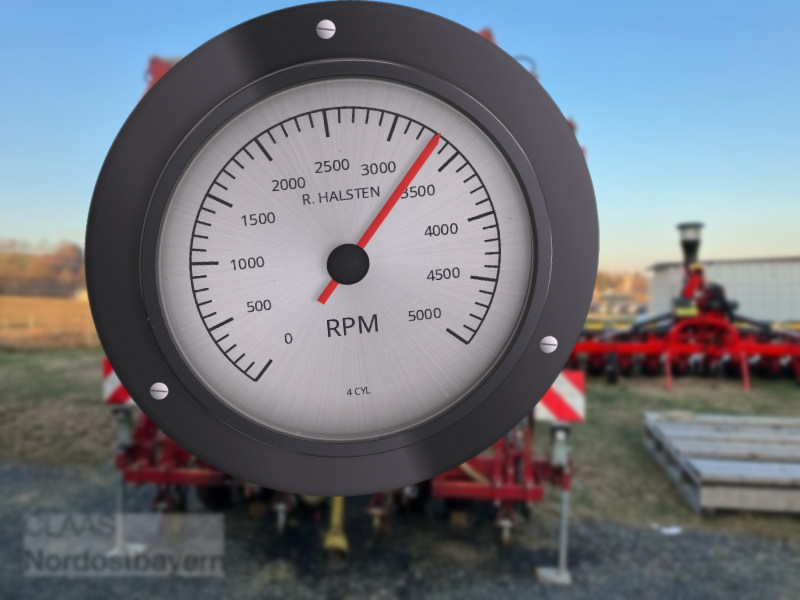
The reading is 3300 rpm
